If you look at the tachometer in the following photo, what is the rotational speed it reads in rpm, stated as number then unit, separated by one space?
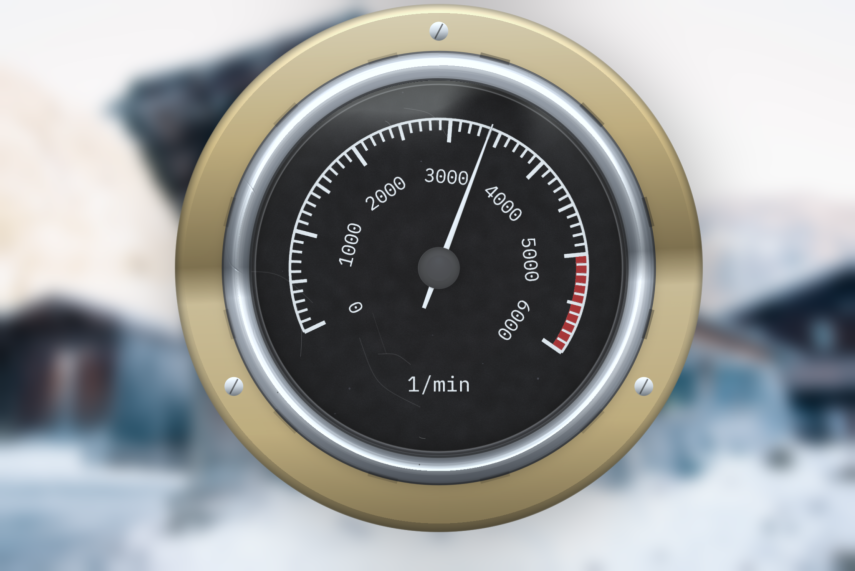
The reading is 3400 rpm
